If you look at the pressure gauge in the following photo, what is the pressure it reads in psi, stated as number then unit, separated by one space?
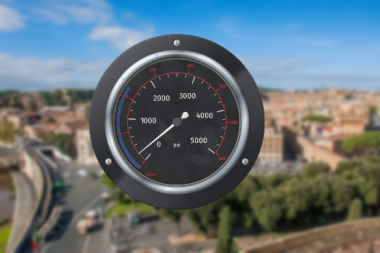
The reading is 200 psi
